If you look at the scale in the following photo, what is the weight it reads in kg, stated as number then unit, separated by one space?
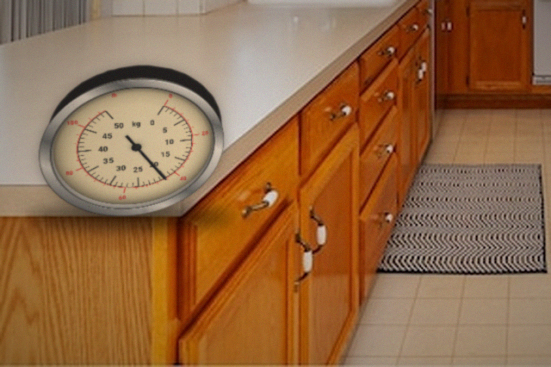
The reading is 20 kg
